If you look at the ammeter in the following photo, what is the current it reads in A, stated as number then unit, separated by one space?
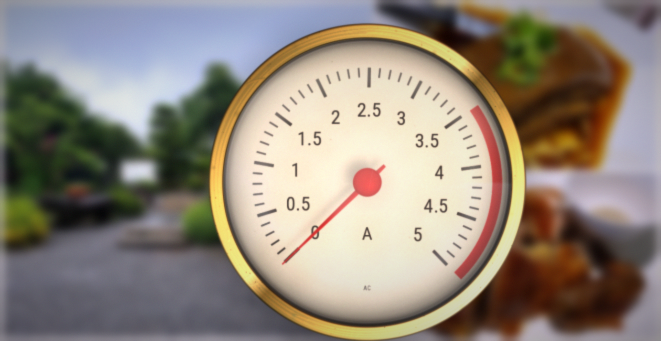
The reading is 0 A
